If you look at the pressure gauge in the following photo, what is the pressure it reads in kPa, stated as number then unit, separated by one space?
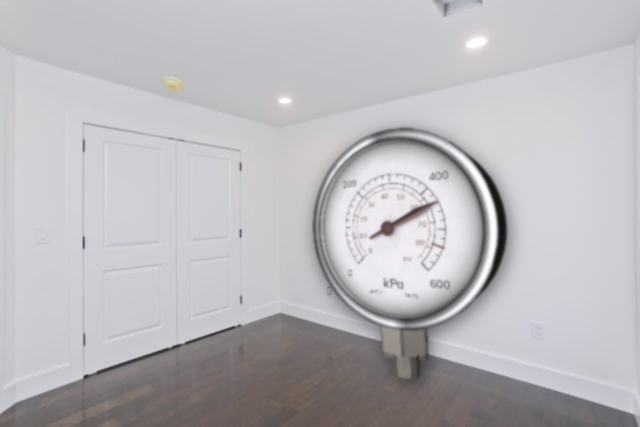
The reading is 440 kPa
